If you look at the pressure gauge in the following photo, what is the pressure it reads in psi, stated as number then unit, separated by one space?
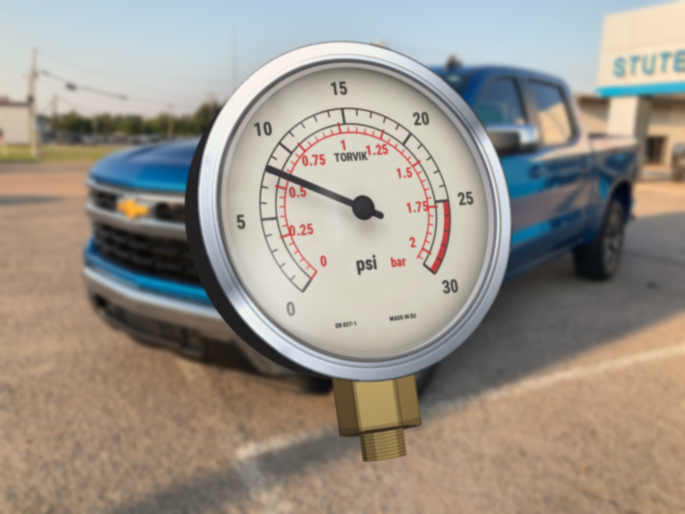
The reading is 8 psi
